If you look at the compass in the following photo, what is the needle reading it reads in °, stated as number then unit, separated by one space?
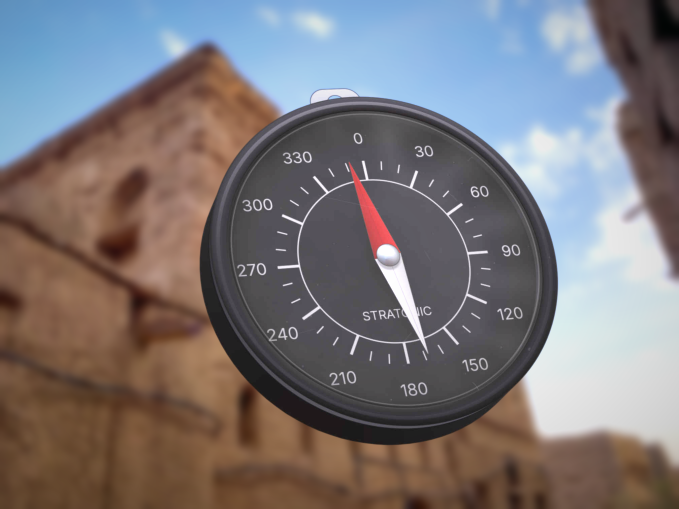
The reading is 350 °
